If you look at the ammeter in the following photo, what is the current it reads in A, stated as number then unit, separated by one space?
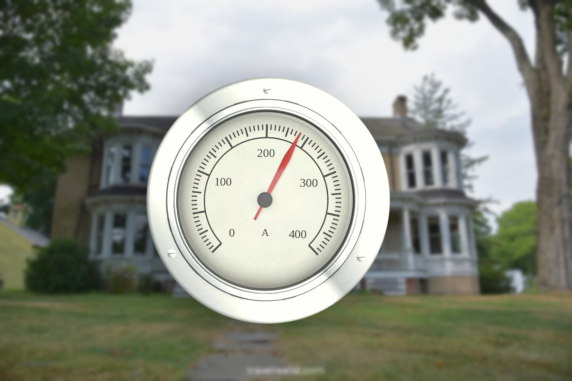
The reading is 240 A
